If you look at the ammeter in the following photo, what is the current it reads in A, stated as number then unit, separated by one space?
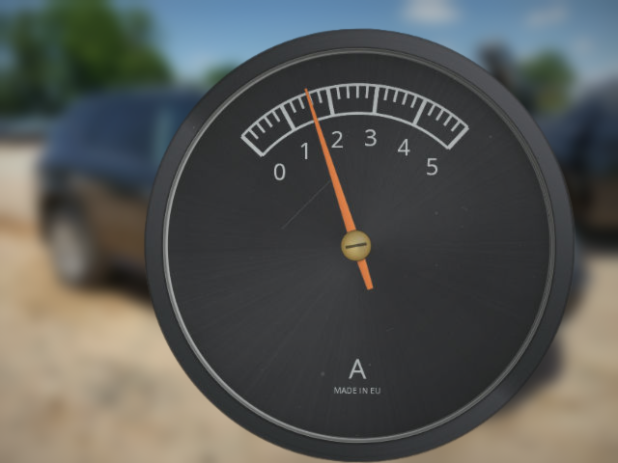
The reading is 1.6 A
